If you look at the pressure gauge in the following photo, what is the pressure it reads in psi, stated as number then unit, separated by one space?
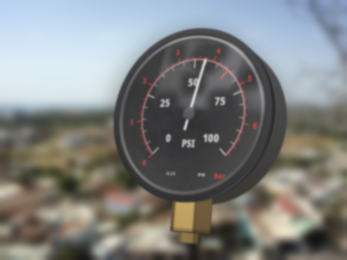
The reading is 55 psi
